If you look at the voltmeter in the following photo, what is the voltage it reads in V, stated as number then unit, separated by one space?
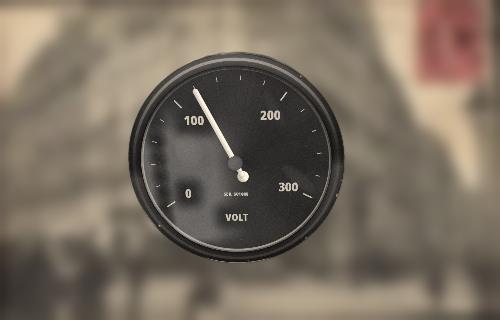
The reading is 120 V
